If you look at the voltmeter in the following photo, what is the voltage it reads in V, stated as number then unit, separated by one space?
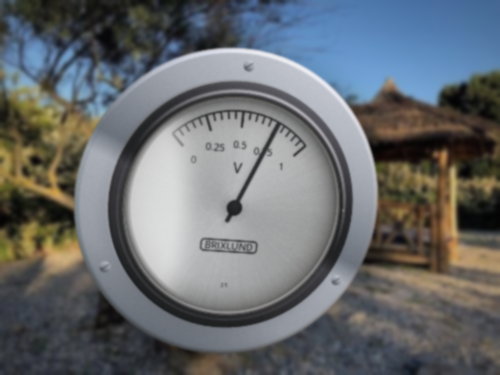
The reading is 0.75 V
